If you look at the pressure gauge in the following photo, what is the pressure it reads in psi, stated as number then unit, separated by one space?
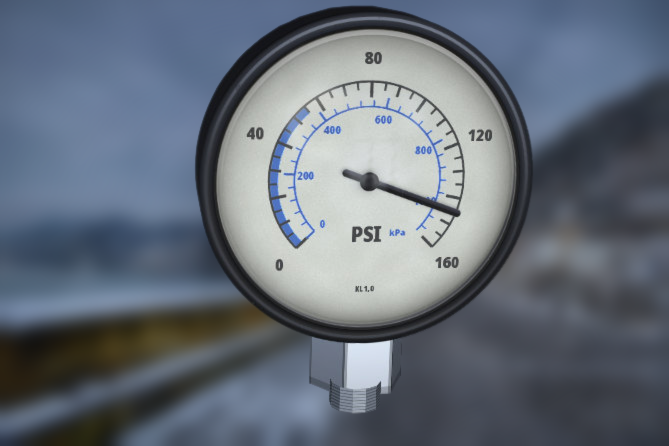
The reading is 145 psi
